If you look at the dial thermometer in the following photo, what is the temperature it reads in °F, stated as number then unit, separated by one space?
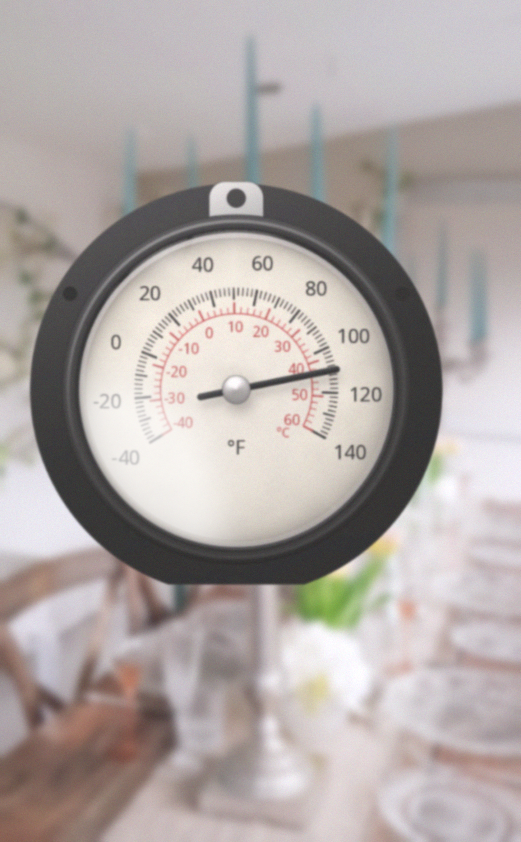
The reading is 110 °F
